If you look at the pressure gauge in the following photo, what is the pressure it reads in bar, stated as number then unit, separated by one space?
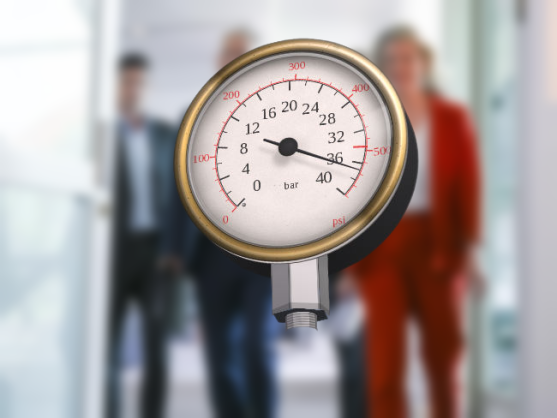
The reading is 37 bar
